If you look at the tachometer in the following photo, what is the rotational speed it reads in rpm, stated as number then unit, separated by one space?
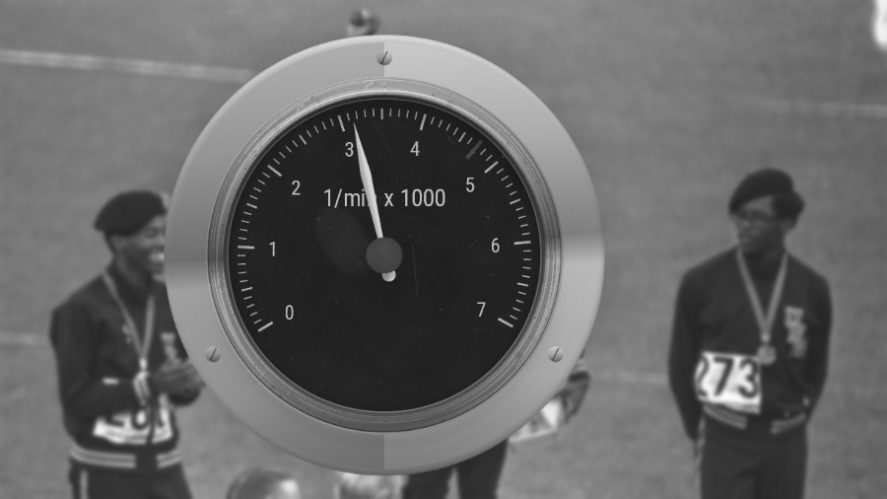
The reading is 3150 rpm
